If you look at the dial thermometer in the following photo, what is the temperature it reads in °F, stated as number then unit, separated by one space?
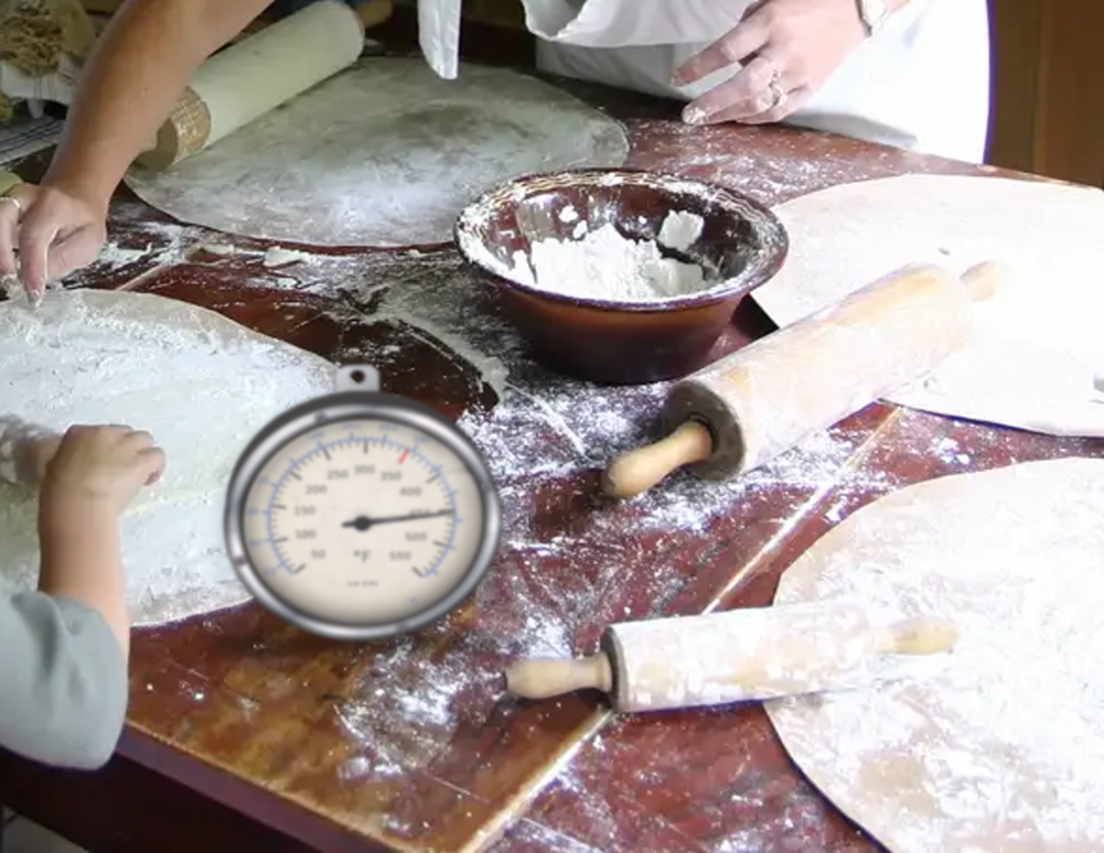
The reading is 450 °F
